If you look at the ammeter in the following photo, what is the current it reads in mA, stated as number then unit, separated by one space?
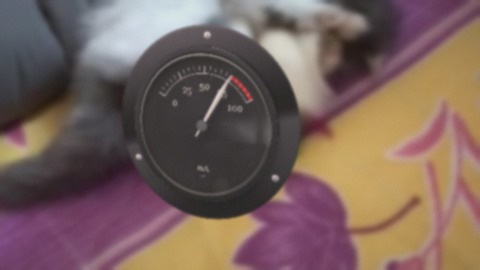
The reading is 75 mA
